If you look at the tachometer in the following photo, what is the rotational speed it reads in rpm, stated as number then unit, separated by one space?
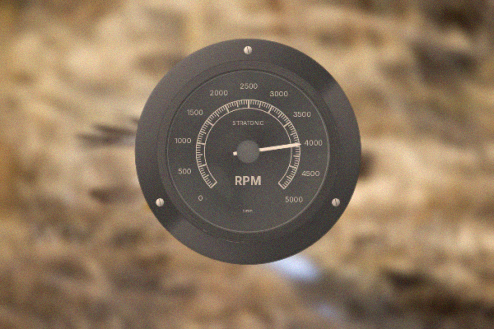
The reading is 4000 rpm
